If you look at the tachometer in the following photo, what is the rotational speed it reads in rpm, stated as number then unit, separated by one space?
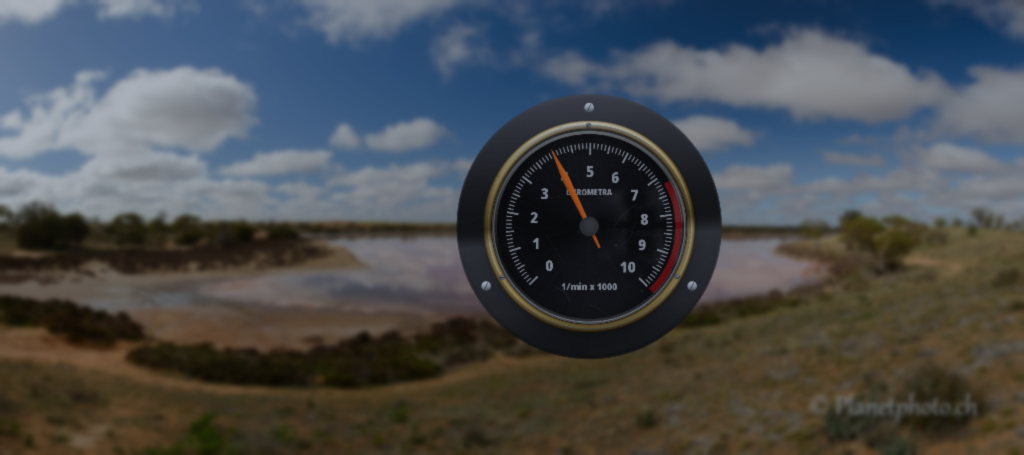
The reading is 4000 rpm
